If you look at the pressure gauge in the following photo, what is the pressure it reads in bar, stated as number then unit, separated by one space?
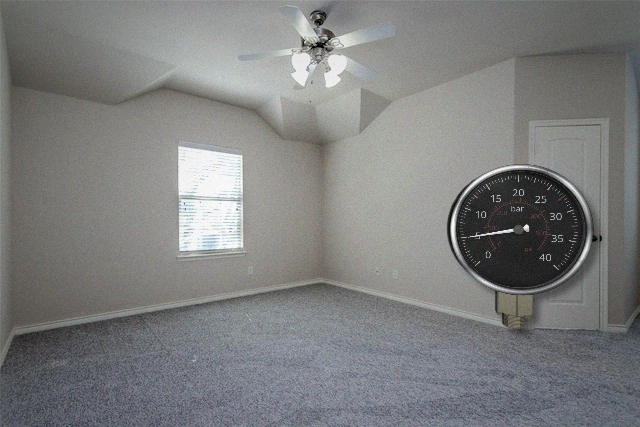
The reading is 5 bar
